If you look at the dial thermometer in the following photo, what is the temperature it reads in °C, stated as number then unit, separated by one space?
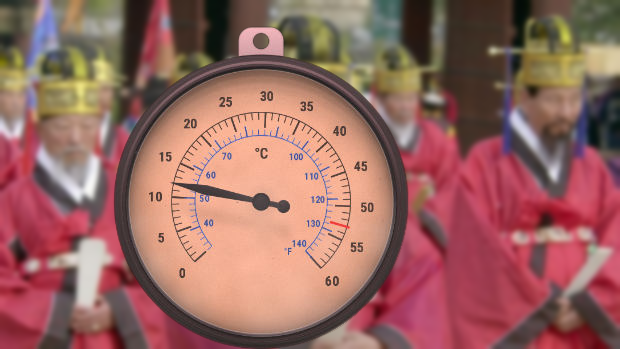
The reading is 12 °C
